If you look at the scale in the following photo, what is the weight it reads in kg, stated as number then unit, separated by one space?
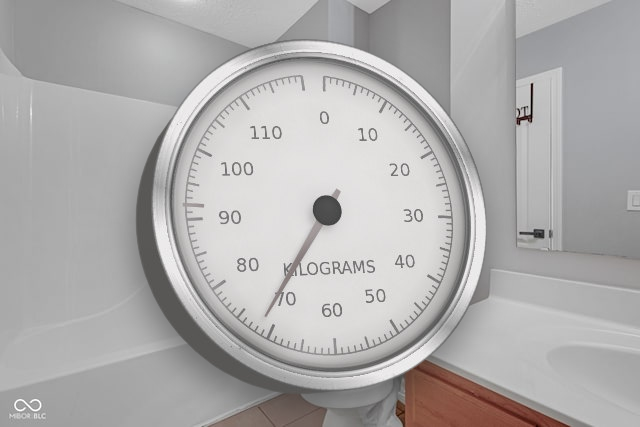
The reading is 72 kg
